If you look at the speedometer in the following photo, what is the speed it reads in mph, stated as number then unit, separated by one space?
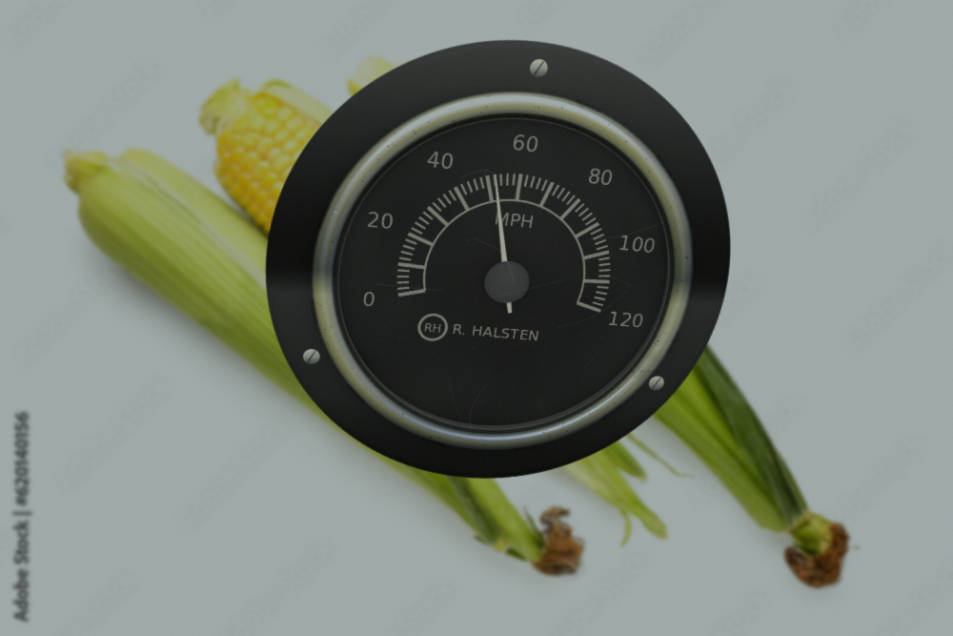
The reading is 52 mph
